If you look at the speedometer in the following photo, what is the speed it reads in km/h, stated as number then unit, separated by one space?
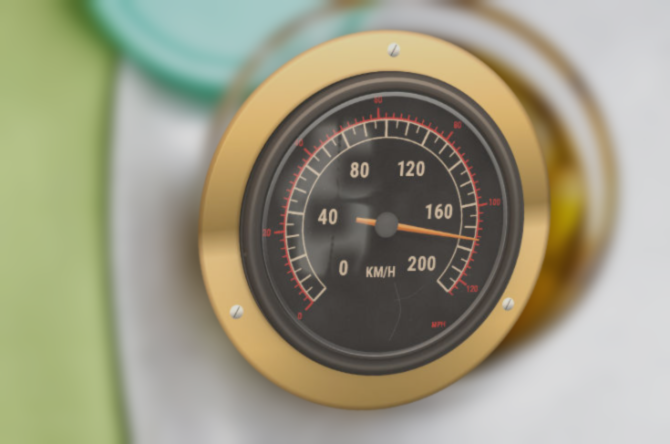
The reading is 175 km/h
